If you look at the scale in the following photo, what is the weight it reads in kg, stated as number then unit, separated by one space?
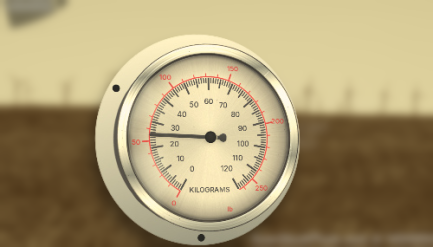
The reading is 25 kg
